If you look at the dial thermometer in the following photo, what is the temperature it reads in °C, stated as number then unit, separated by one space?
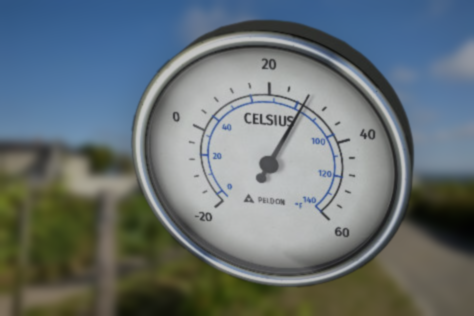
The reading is 28 °C
